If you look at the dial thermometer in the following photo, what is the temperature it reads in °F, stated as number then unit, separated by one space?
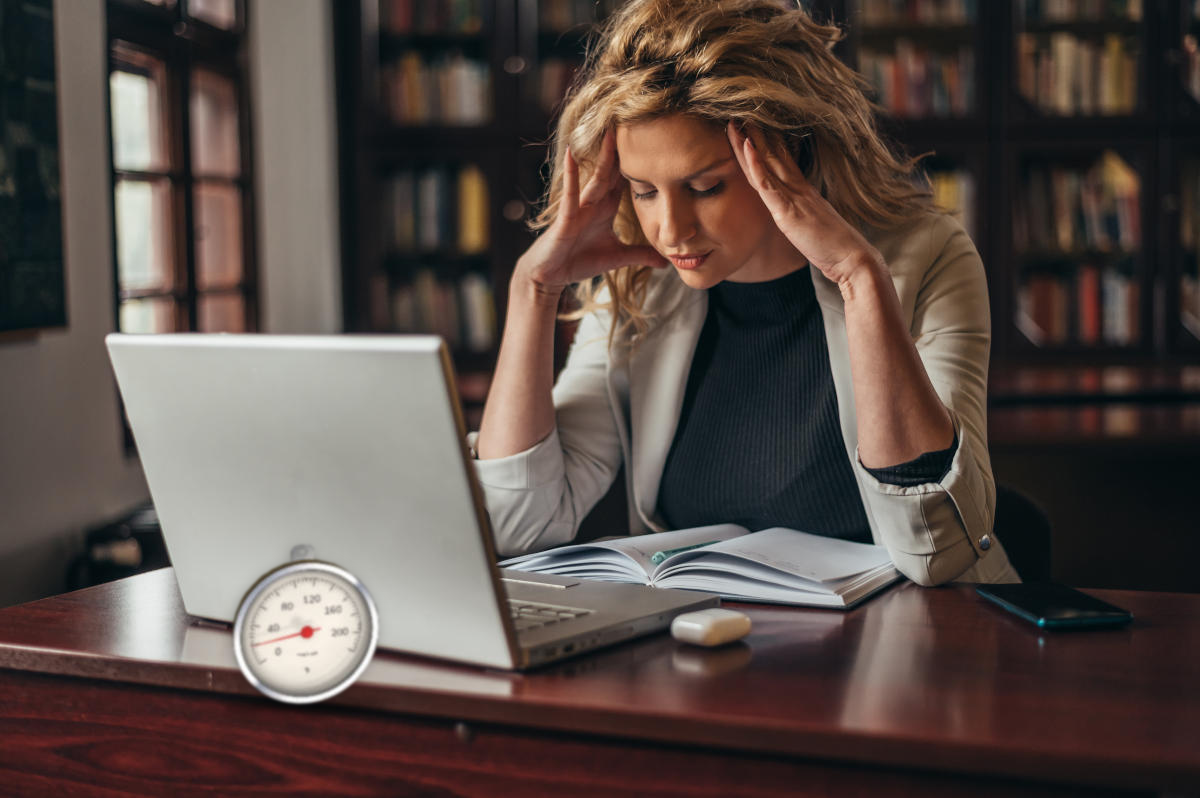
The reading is 20 °F
